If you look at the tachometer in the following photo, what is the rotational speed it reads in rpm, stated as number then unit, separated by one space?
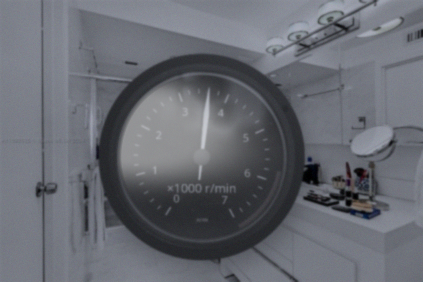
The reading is 3600 rpm
